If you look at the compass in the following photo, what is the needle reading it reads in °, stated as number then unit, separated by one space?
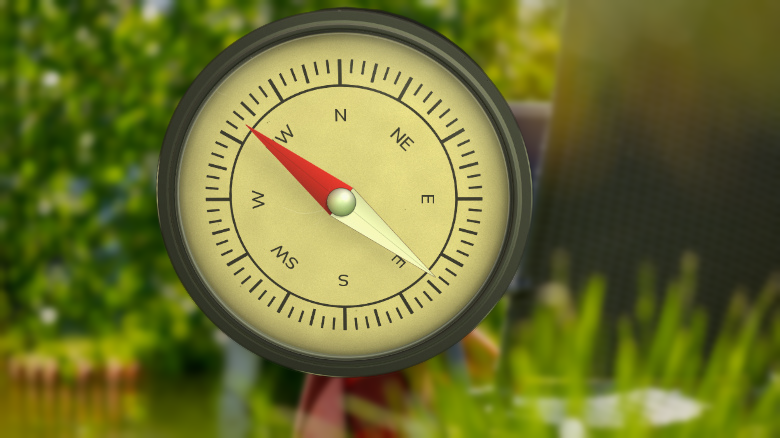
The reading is 310 °
